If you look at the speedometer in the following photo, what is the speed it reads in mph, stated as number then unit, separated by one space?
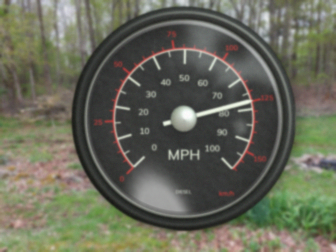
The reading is 77.5 mph
